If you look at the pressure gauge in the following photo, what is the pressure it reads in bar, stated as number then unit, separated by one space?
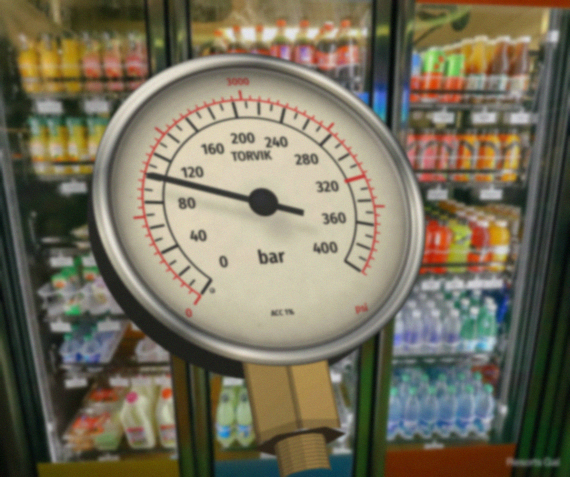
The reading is 100 bar
